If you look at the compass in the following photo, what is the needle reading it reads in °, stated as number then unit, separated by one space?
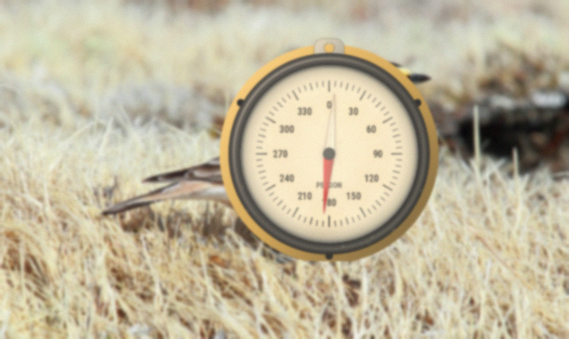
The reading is 185 °
